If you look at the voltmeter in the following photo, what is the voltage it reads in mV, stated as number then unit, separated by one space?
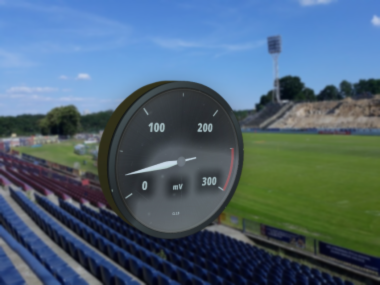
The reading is 25 mV
